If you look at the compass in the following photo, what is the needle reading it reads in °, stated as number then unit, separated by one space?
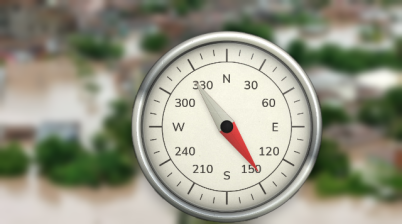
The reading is 145 °
